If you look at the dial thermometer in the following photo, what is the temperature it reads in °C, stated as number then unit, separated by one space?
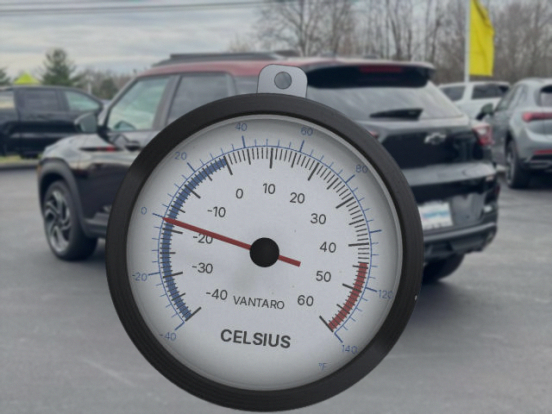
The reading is -18 °C
